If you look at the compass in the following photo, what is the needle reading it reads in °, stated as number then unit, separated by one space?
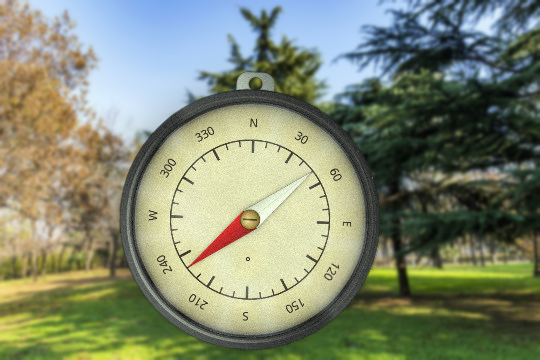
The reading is 230 °
